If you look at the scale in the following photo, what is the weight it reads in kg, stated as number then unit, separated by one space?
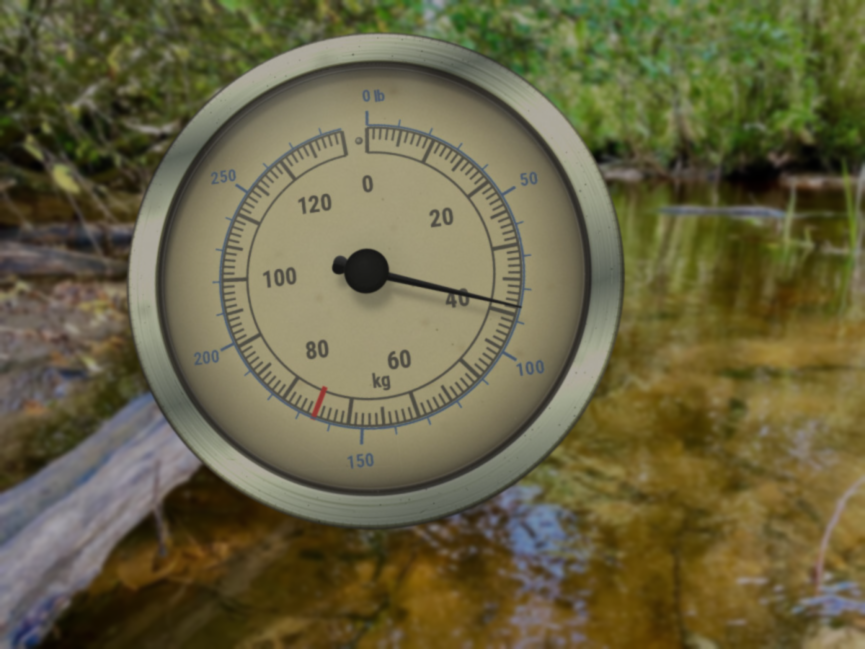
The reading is 39 kg
